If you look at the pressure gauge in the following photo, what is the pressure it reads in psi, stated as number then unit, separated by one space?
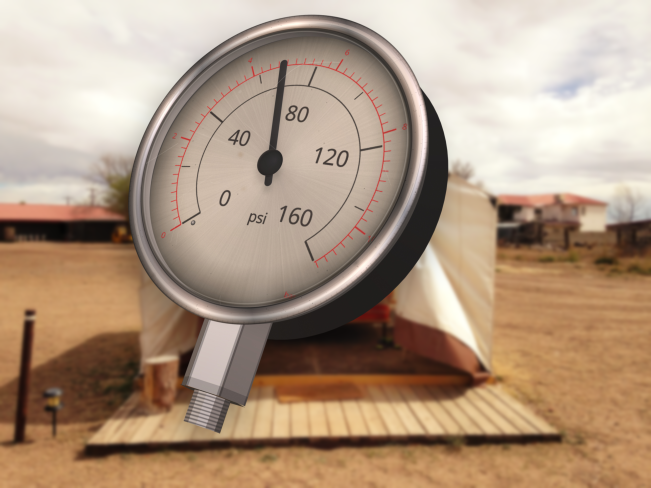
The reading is 70 psi
